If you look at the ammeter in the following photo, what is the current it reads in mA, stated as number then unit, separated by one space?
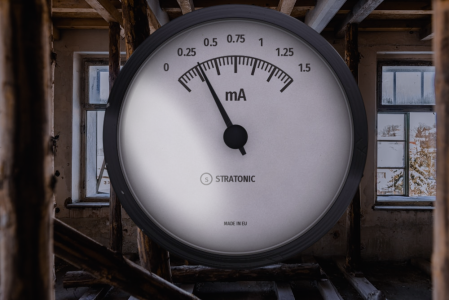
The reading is 0.3 mA
